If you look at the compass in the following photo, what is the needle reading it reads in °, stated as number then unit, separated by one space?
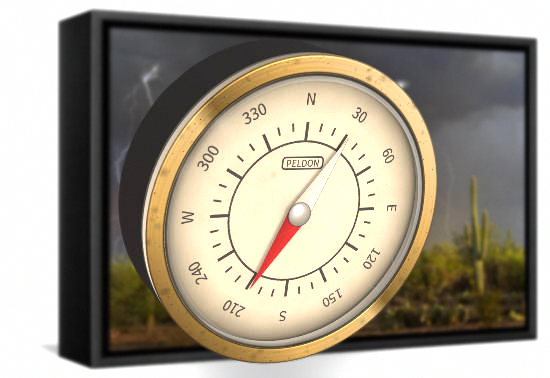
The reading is 210 °
